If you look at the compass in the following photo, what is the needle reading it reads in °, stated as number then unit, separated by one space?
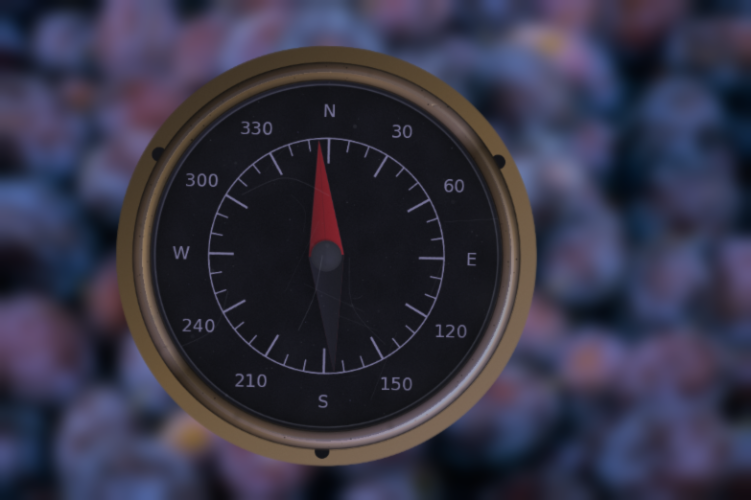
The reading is 355 °
